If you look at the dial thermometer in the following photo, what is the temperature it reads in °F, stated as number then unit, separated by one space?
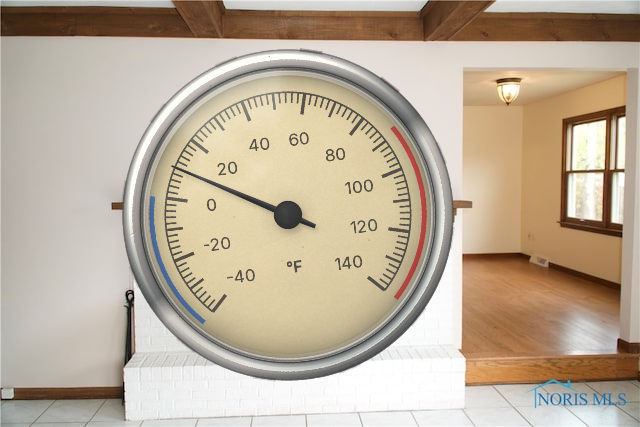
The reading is 10 °F
